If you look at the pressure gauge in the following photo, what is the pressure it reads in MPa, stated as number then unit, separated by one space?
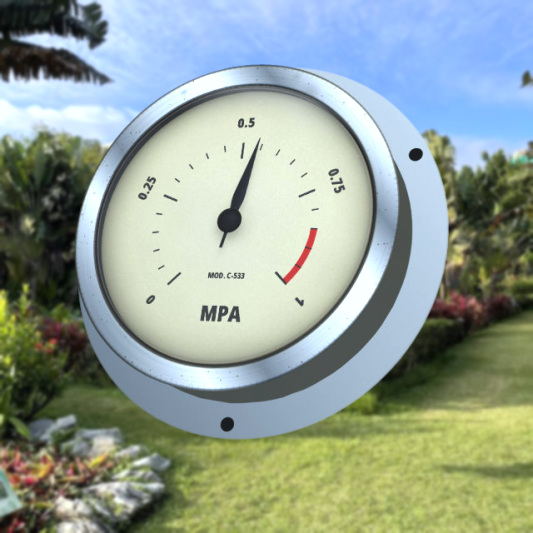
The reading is 0.55 MPa
